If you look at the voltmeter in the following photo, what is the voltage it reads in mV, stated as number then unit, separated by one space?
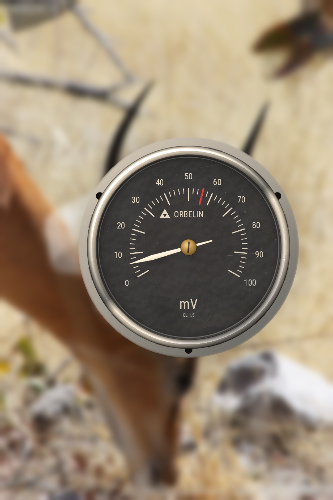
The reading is 6 mV
